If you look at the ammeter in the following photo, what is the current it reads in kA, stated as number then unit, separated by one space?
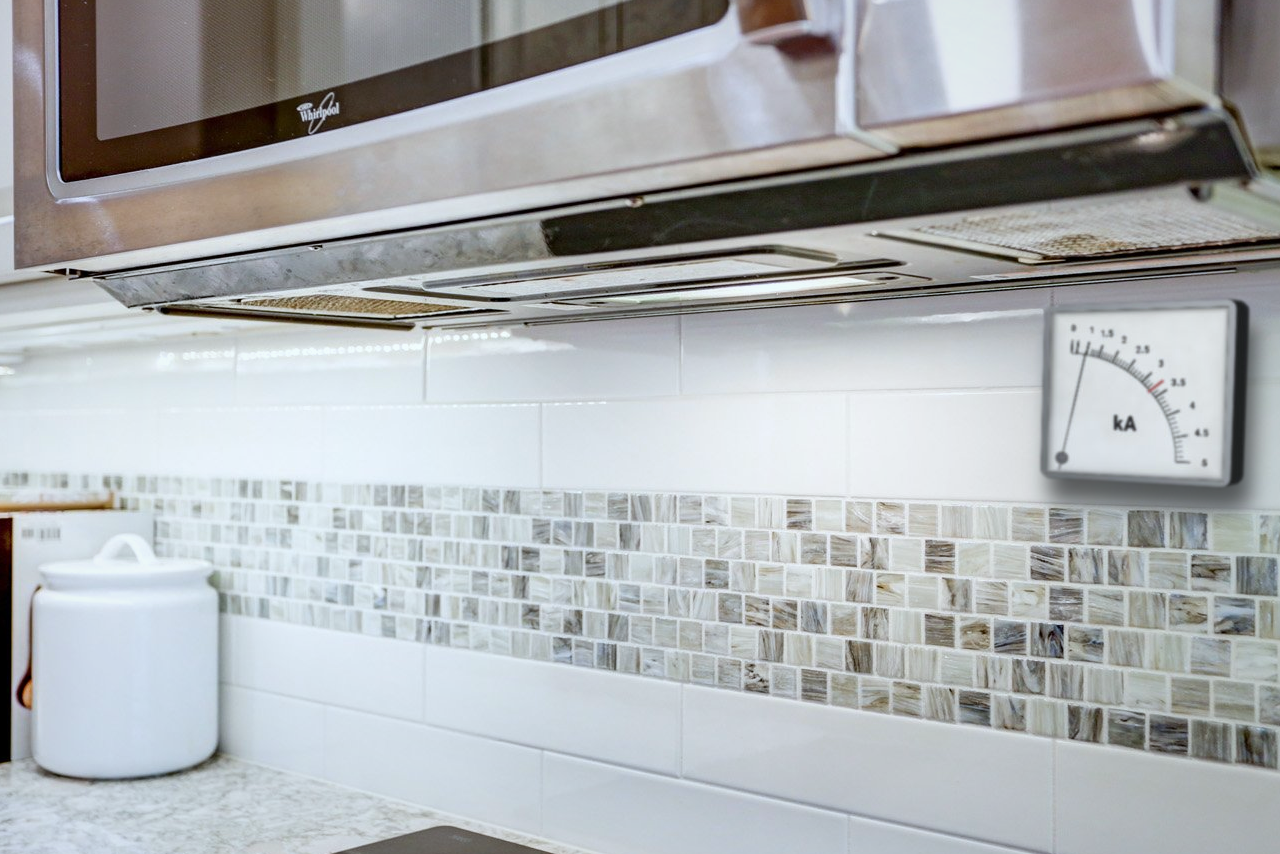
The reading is 1 kA
